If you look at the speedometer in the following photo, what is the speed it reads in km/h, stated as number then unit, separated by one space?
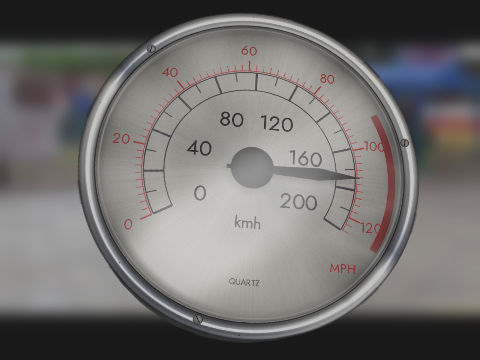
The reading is 175 km/h
